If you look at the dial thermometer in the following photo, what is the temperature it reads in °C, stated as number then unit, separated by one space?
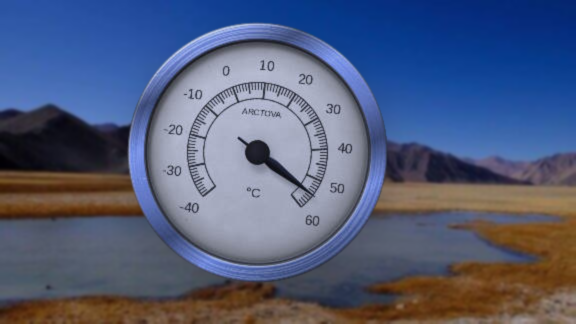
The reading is 55 °C
